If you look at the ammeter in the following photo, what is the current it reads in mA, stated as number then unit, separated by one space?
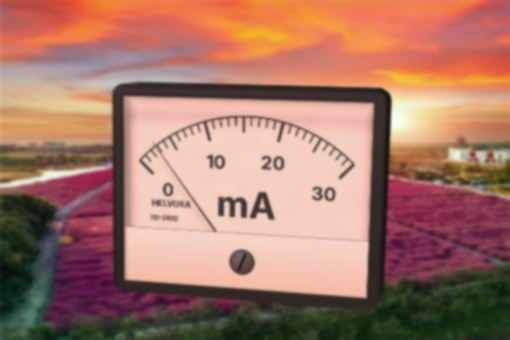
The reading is 3 mA
